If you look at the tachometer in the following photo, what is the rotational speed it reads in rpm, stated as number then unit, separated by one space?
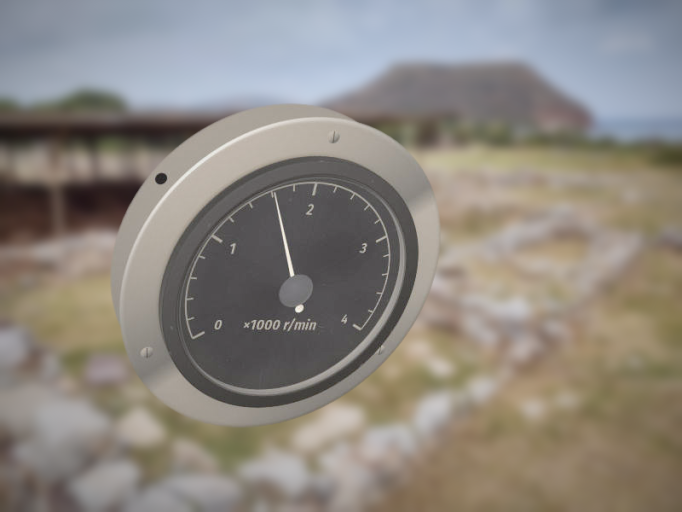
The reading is 1600 rpm
